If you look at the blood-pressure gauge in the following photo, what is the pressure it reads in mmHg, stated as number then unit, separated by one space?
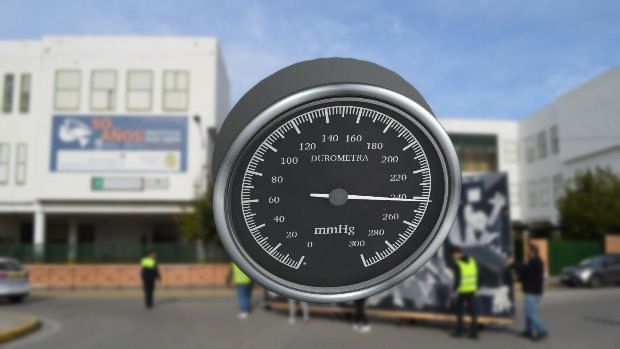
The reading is 240 mmHg
